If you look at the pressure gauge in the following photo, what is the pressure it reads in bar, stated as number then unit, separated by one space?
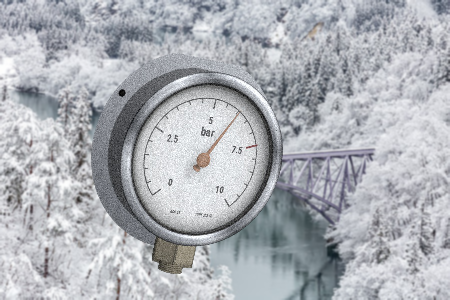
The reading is 6 bar
